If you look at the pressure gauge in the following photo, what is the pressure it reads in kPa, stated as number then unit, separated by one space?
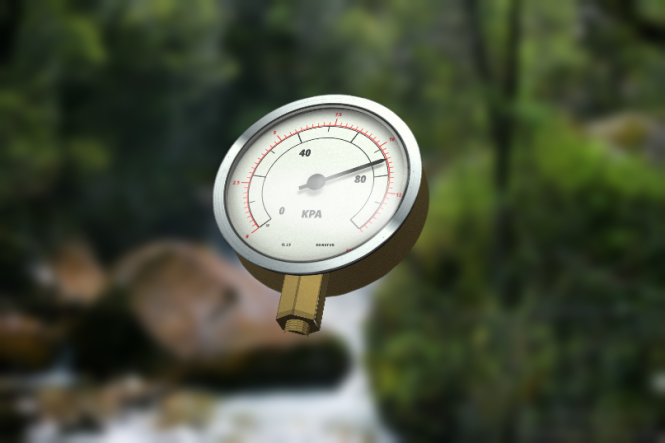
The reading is 75 kPa
